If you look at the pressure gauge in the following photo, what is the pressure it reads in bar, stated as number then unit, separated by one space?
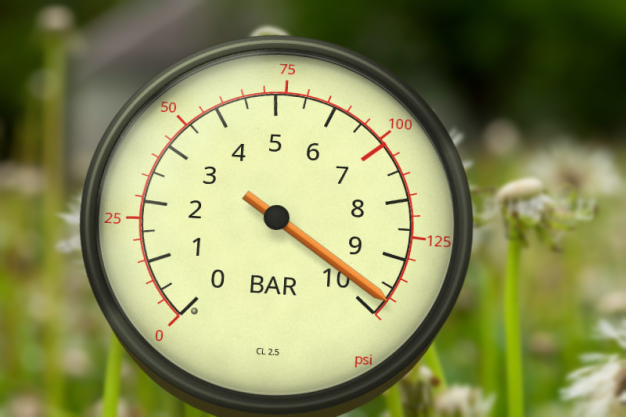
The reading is 9.75 bar
